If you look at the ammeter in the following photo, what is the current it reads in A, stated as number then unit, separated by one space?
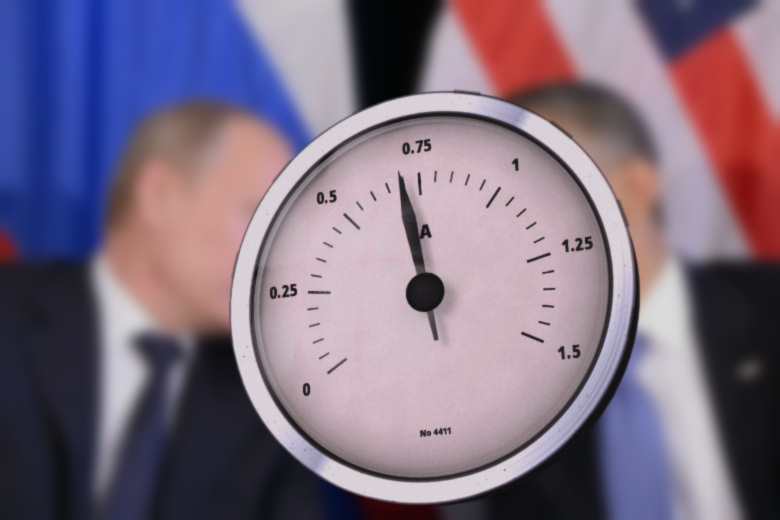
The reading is 0.7 A
